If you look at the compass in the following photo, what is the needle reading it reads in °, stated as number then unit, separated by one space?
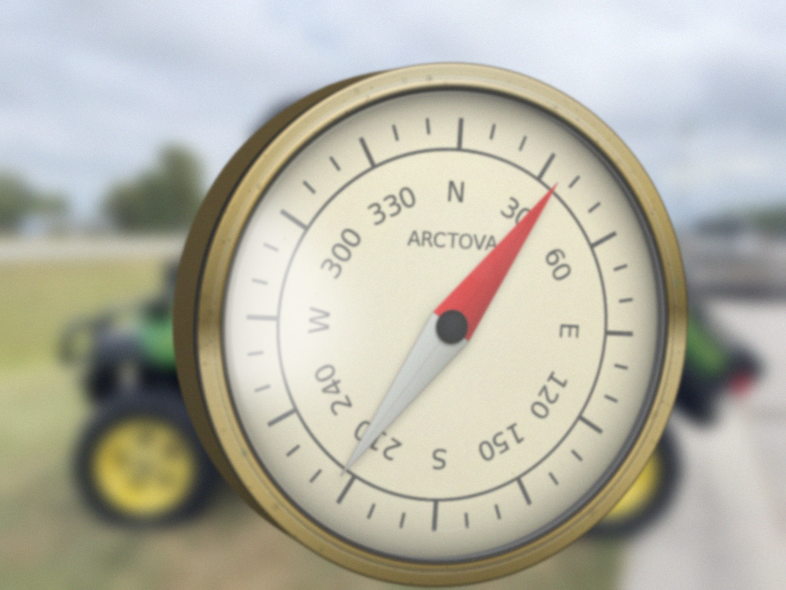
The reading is 35 °
